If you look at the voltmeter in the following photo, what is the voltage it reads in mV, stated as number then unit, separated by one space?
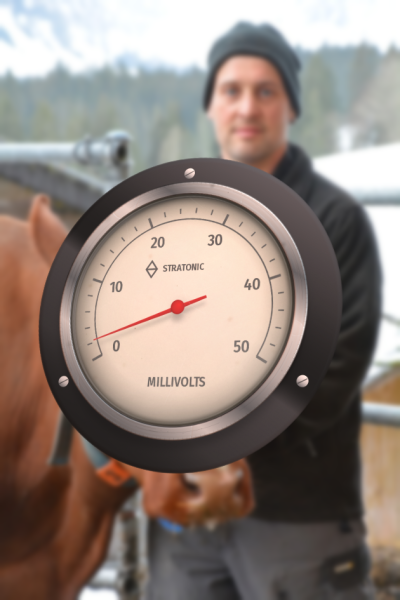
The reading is 2 mV
